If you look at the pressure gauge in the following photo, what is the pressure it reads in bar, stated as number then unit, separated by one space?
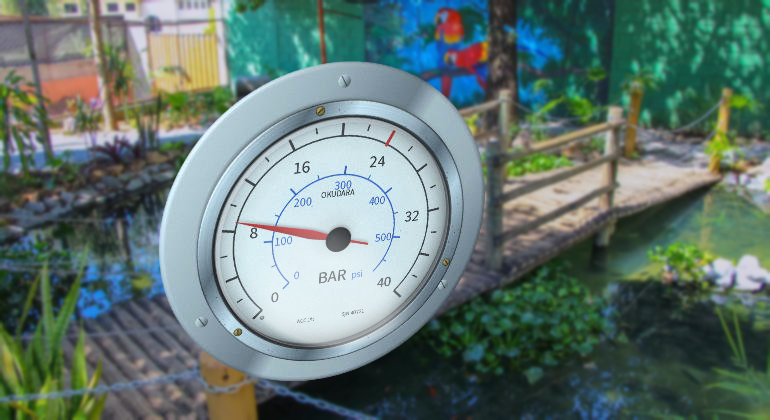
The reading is 9 bar
